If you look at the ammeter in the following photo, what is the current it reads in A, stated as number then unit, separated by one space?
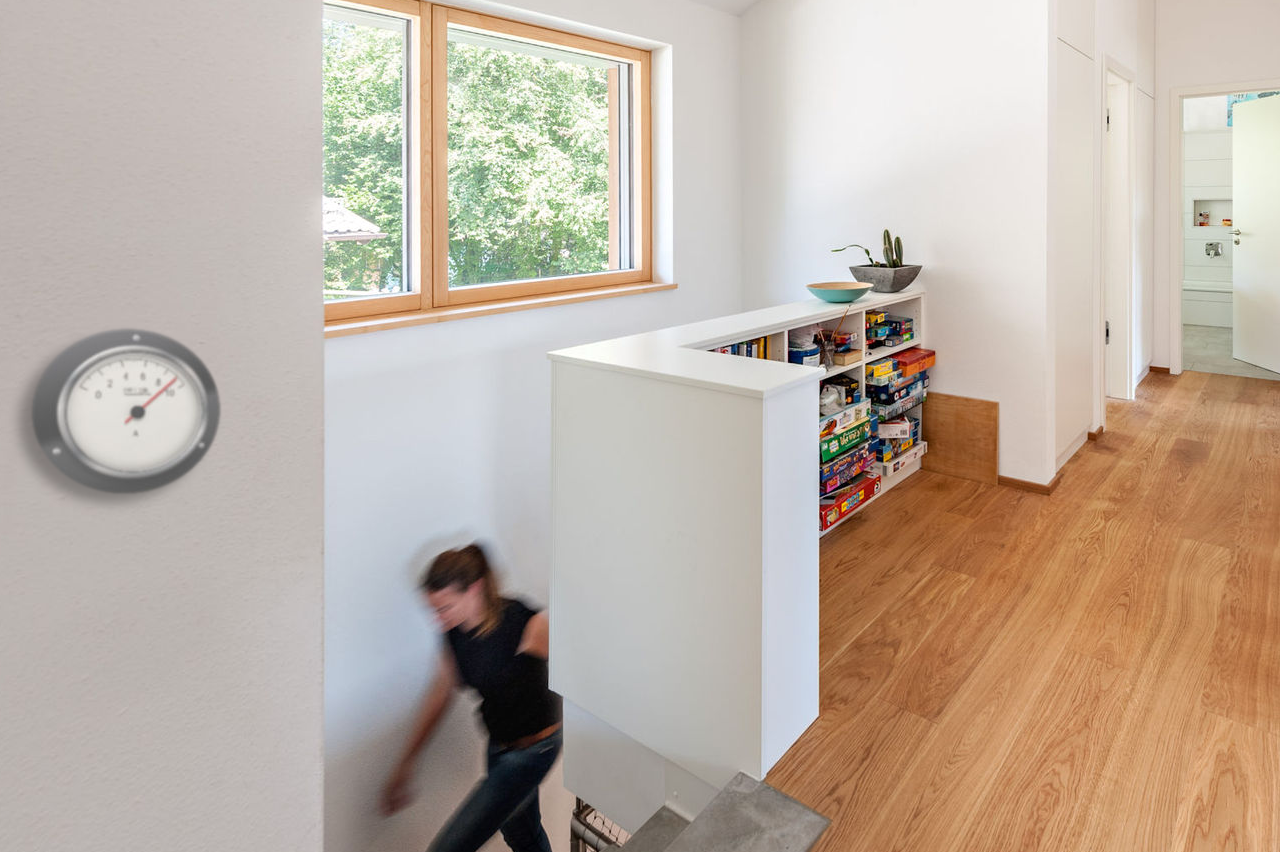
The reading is 9 A
